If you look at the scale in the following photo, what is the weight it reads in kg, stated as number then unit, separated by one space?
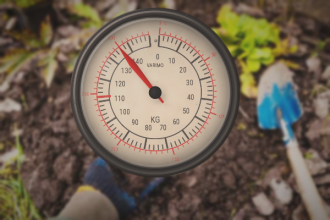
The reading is 136 kg
